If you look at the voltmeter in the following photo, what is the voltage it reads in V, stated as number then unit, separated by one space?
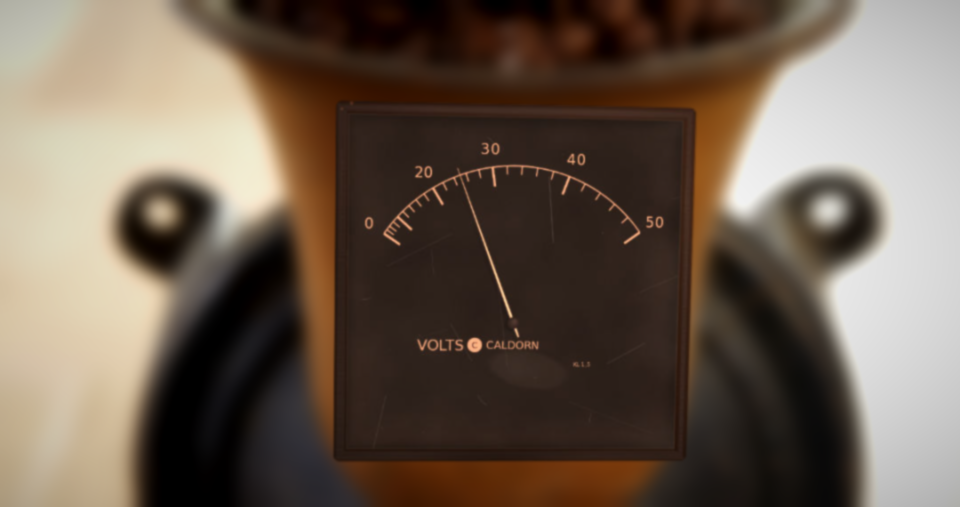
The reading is 25 V
